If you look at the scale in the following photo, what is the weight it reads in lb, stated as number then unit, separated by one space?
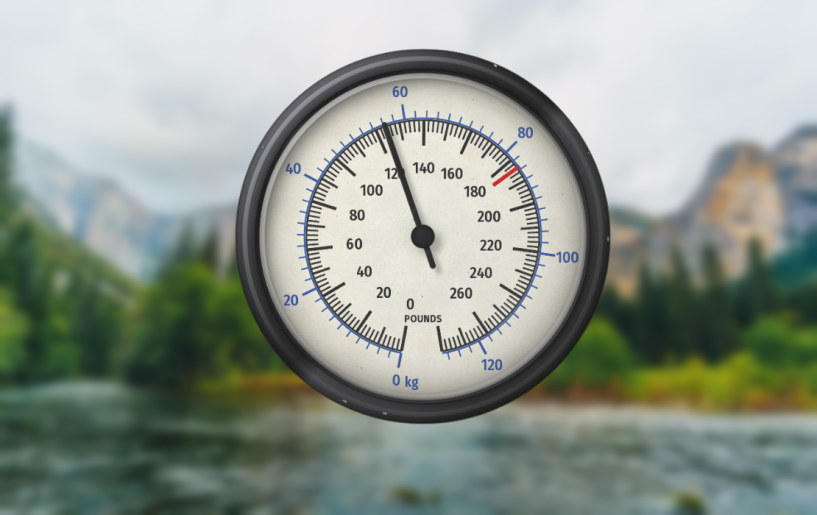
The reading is 124 lb
